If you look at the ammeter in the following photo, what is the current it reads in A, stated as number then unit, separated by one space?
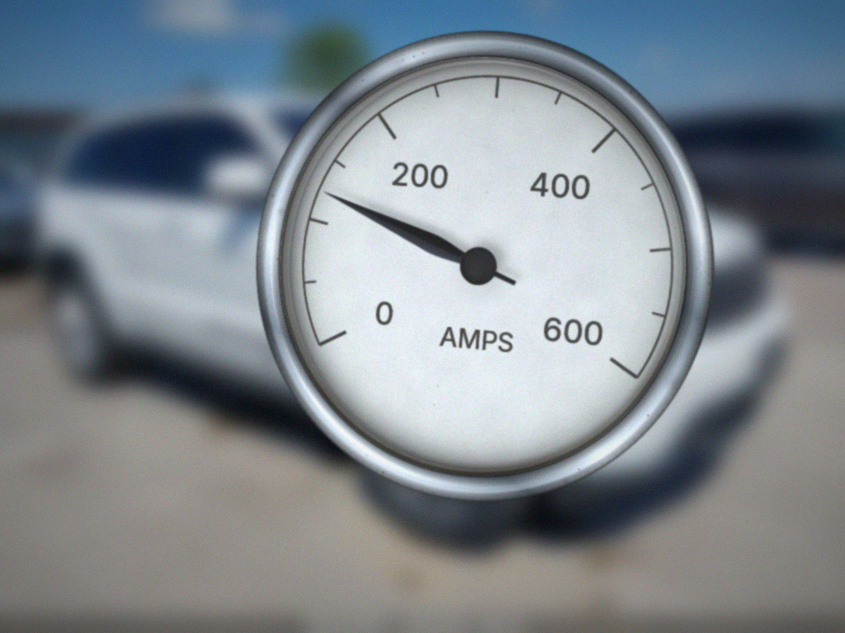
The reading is 125 A
